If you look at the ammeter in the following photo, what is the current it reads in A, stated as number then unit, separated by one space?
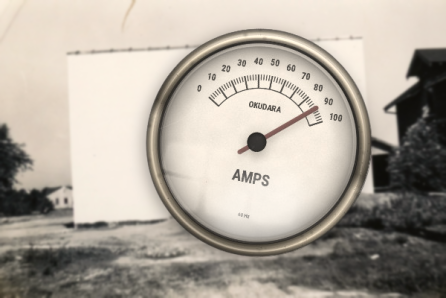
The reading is 90 A
